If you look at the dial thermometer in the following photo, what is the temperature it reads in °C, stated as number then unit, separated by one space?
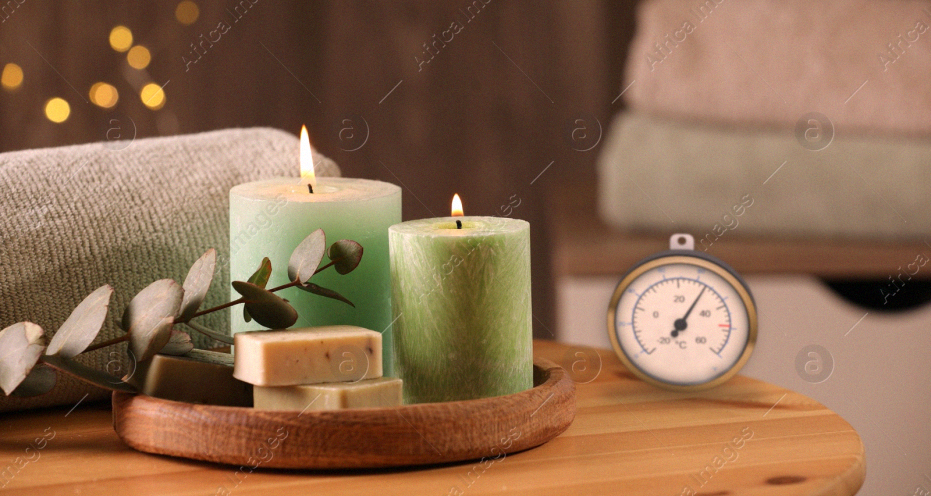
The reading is 30 °C
